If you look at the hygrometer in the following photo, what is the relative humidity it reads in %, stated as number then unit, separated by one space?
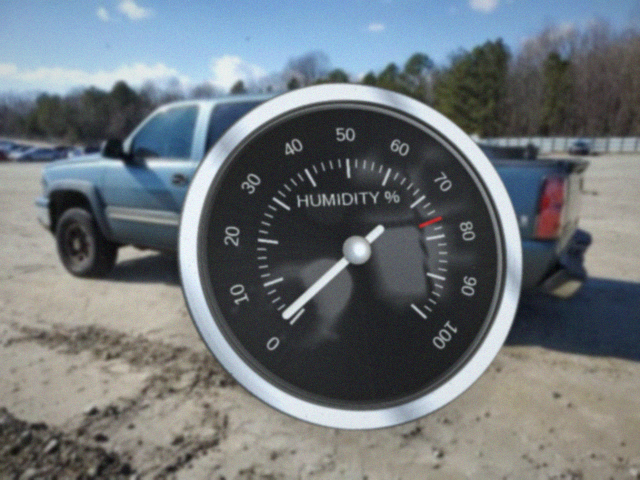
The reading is 2 %
